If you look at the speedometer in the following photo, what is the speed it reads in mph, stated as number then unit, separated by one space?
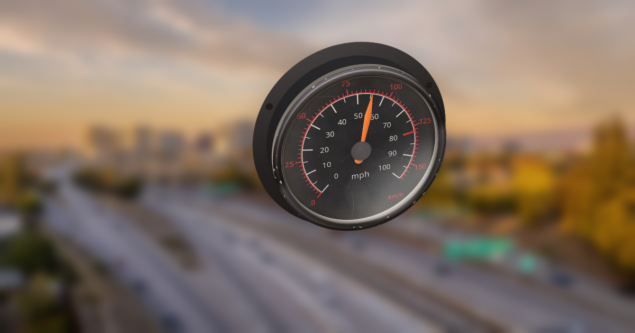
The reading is 55 mph
